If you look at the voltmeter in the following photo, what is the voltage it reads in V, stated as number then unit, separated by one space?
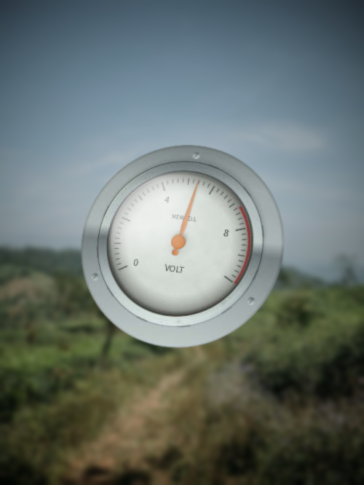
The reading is 5.4 V
